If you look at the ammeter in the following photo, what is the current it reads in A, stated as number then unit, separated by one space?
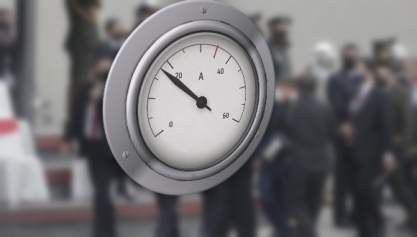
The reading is 17.5 A
